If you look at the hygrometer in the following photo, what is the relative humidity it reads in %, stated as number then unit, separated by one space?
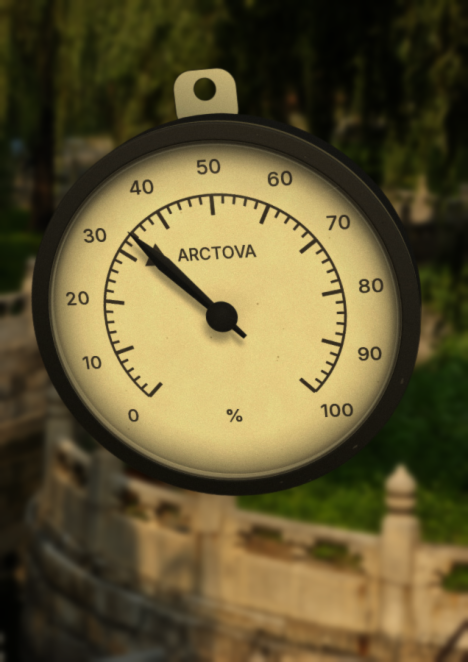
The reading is 34 %
